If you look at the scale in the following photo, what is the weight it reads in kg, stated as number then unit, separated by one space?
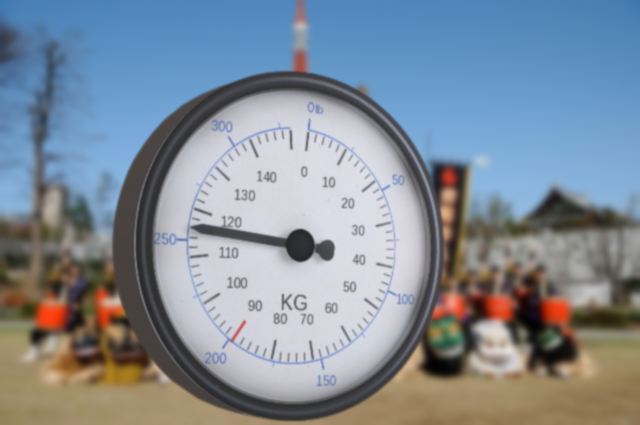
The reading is 116 kg
